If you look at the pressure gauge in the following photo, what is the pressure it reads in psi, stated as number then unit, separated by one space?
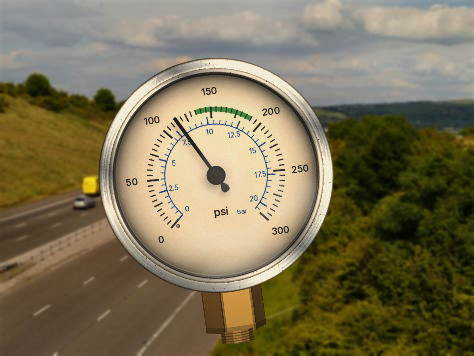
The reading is 115 psi
